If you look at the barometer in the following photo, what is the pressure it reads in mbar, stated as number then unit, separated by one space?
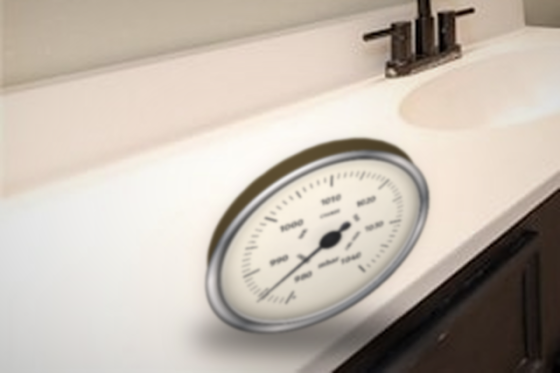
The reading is 985 mbar
